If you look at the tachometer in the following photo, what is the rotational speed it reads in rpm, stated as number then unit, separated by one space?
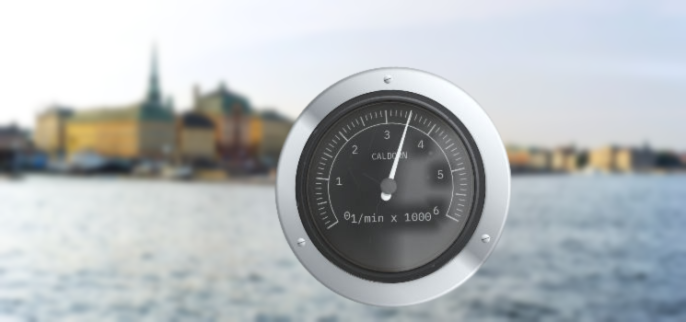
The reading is 3500 rpm
